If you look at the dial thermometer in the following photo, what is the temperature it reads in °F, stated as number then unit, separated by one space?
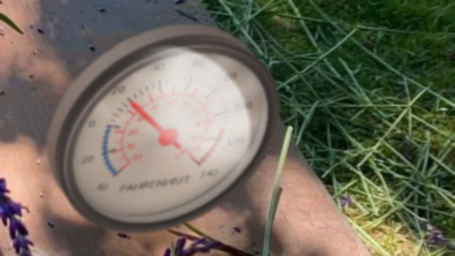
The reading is 20 °F
